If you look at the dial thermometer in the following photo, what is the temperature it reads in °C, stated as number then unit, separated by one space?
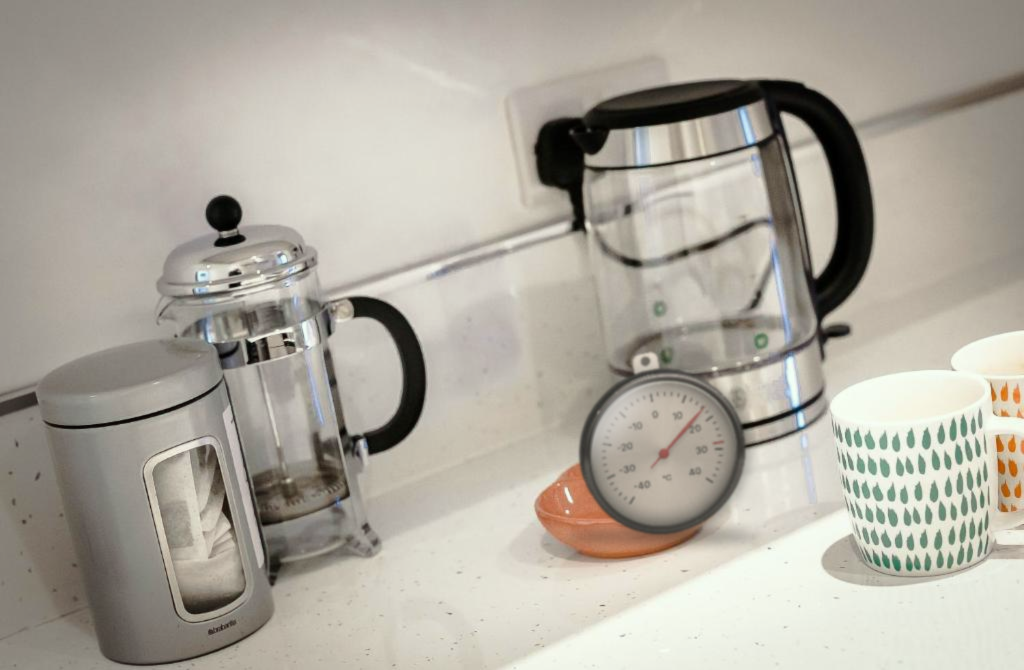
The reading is 16 °C
